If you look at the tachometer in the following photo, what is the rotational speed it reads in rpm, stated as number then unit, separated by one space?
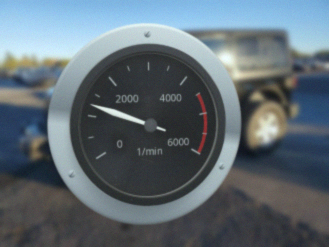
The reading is 1250 rpm
